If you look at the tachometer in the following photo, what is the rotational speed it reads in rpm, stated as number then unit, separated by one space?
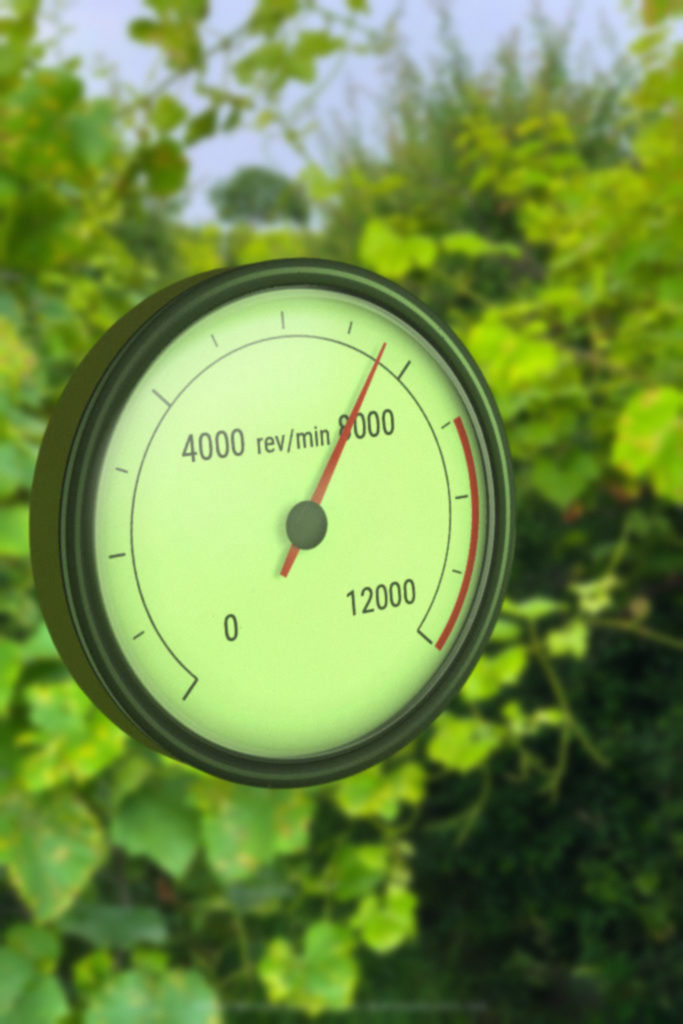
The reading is 7500 rpm
